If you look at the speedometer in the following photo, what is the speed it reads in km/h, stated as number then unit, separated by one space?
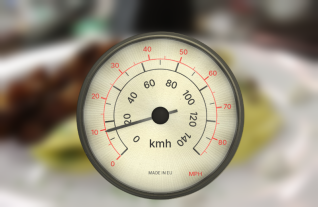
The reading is 15 km/h
